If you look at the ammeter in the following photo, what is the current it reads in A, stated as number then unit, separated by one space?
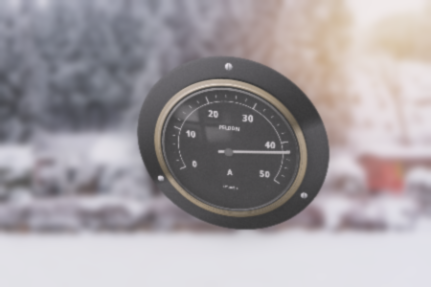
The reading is 42 A
